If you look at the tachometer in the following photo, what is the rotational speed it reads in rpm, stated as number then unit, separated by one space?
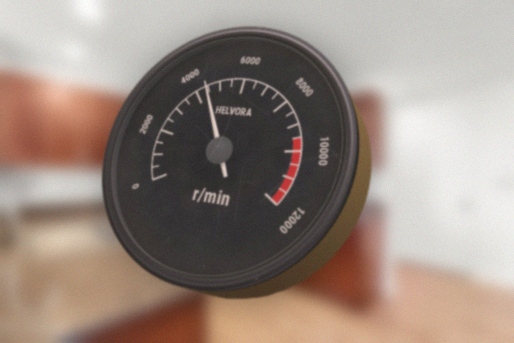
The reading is 4500 rpm
